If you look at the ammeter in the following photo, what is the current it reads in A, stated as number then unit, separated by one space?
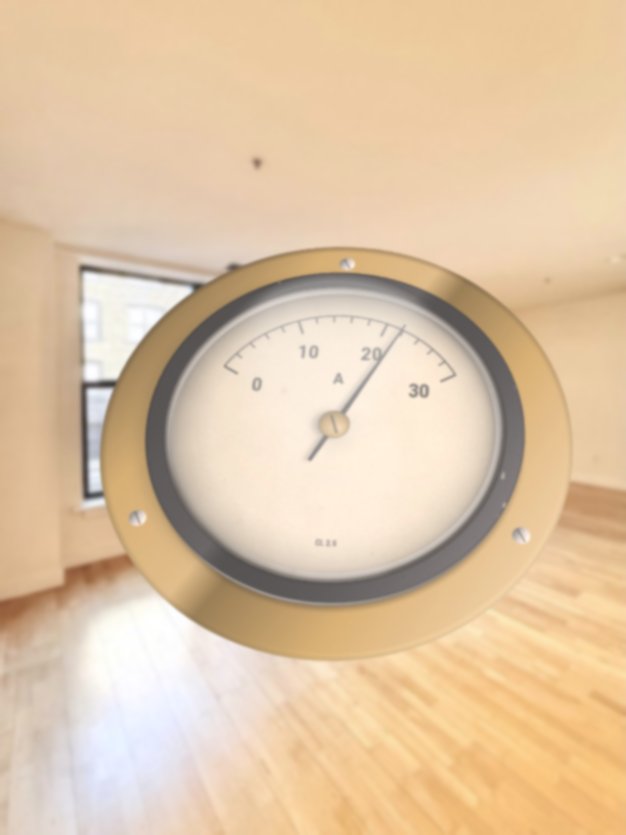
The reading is 22 A
